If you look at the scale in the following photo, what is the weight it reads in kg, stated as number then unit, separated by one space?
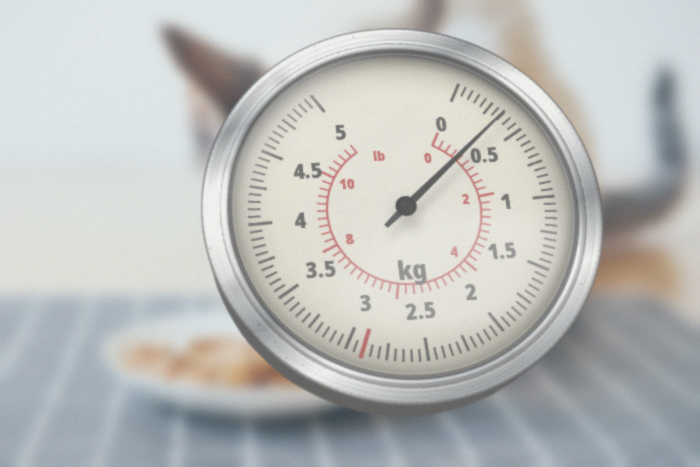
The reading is 0.35 kg
